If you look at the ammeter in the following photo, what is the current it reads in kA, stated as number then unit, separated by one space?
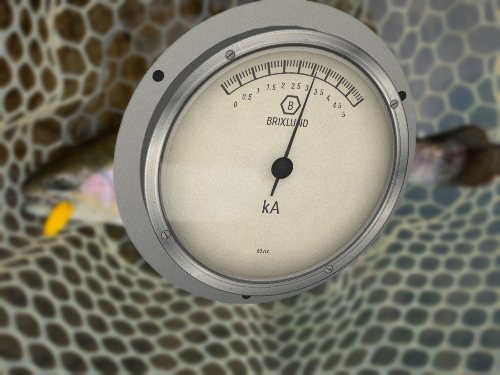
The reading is 3 kA
